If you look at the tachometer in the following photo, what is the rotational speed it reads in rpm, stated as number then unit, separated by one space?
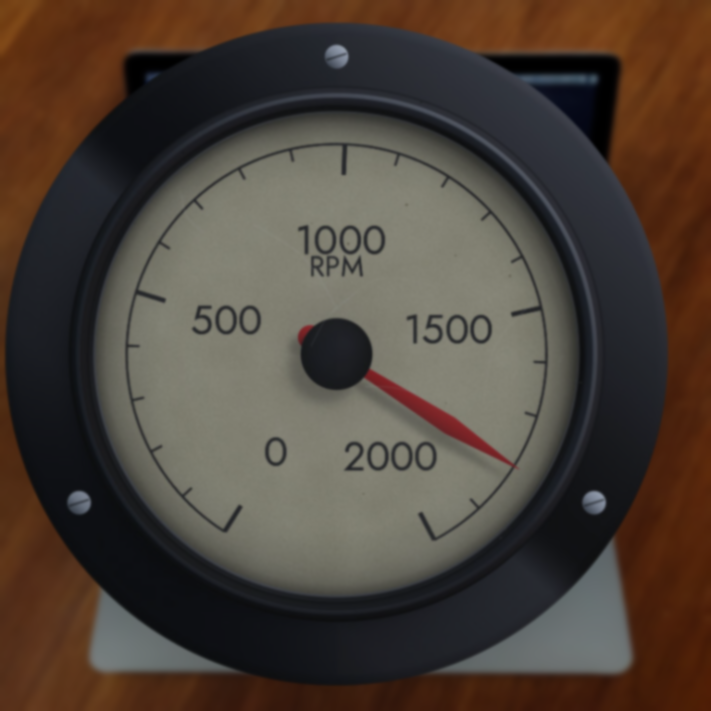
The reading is 1800 rpm
